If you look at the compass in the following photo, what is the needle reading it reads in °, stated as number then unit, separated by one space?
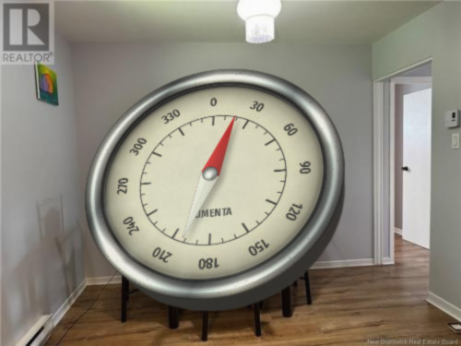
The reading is 20 °
